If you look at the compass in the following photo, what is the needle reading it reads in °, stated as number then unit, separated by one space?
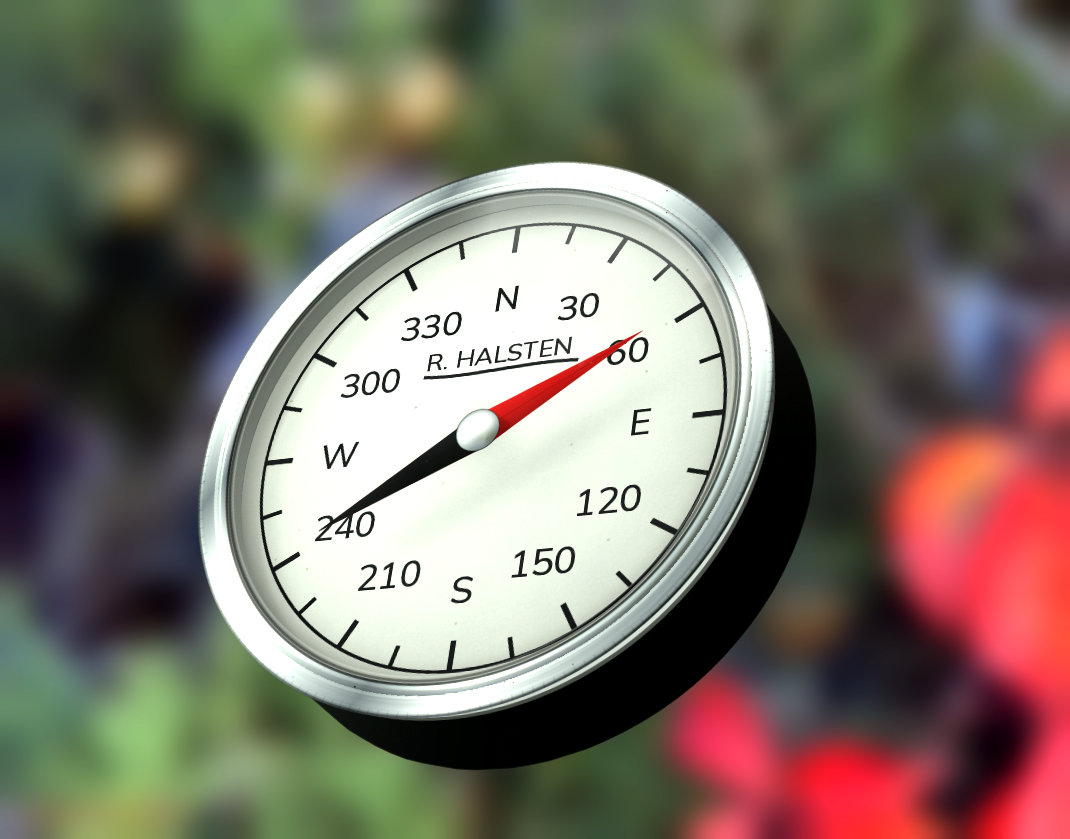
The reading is 60 °
